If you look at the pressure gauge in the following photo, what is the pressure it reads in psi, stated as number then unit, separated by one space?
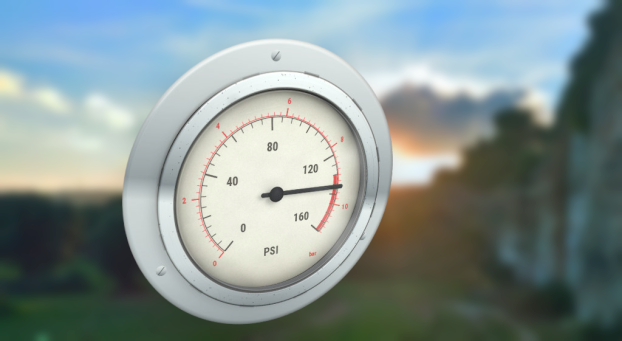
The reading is 135 psi
